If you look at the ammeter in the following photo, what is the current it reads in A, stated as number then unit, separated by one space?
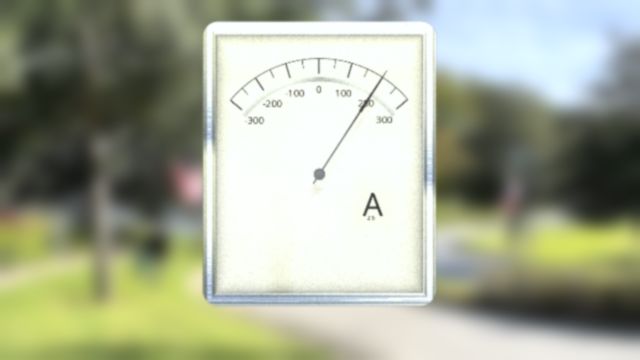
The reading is 200 A
